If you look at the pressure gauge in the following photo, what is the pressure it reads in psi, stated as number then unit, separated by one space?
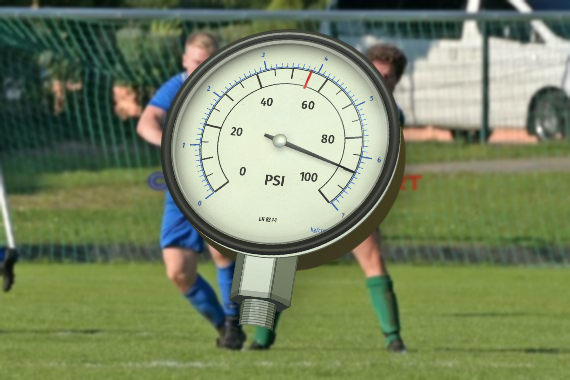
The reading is 90 psi
